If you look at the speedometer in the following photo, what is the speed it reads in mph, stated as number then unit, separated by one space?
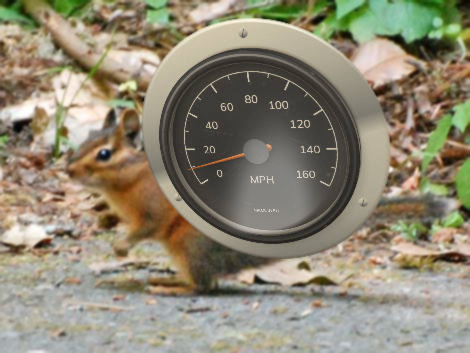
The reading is 10 mph
